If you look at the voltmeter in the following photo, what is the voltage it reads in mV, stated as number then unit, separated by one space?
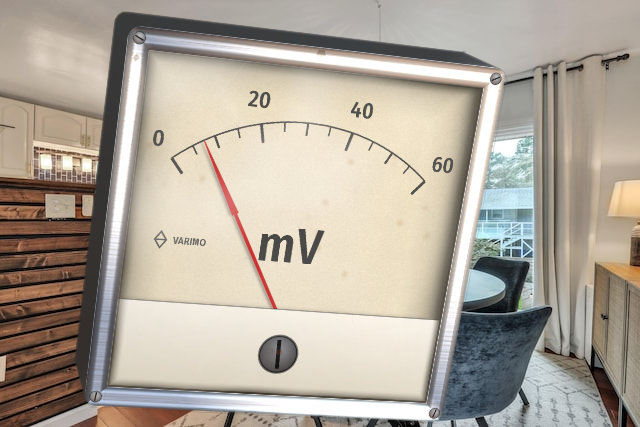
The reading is 7.5 mV
